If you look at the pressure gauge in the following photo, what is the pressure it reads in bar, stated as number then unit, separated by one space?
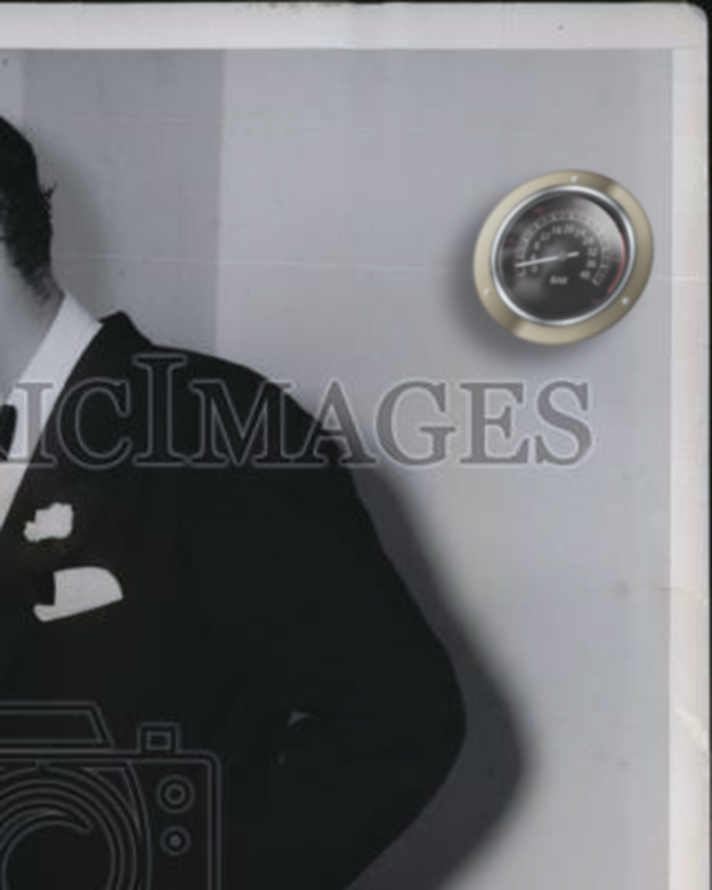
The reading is 2 bar
